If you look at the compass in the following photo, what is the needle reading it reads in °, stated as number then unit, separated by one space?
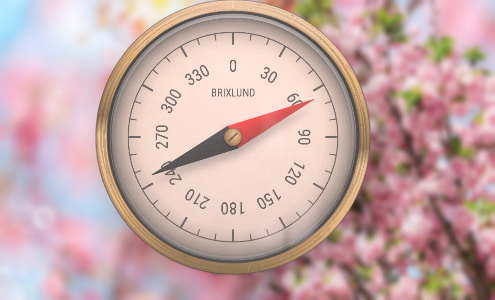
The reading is 65 °
